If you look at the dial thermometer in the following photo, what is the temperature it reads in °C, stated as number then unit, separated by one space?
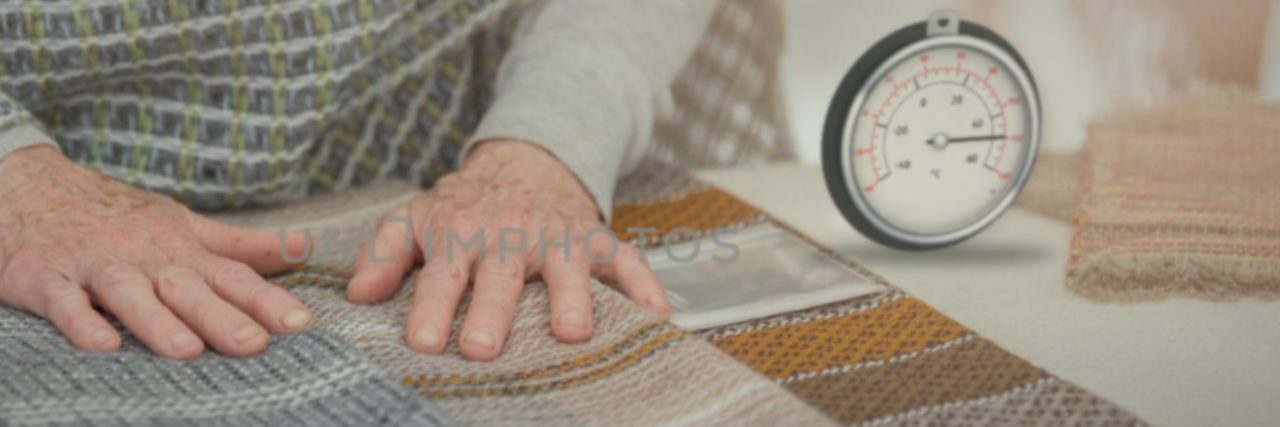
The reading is 48 °C
